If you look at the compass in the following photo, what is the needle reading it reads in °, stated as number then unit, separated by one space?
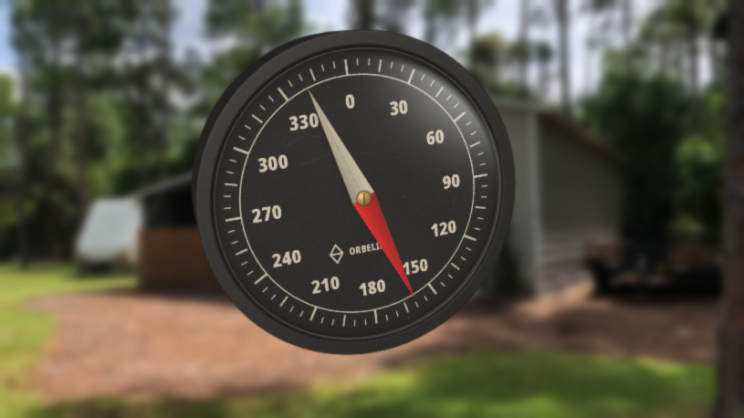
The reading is 160 °
